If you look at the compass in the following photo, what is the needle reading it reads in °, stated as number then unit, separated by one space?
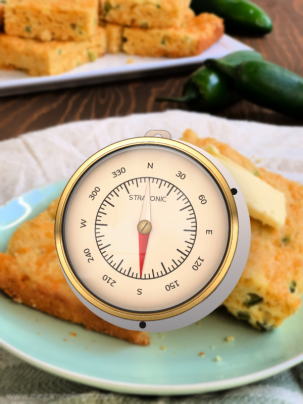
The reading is 180 °
